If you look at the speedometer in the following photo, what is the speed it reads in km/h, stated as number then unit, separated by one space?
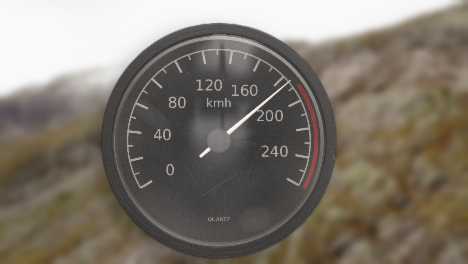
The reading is 185 km/h
